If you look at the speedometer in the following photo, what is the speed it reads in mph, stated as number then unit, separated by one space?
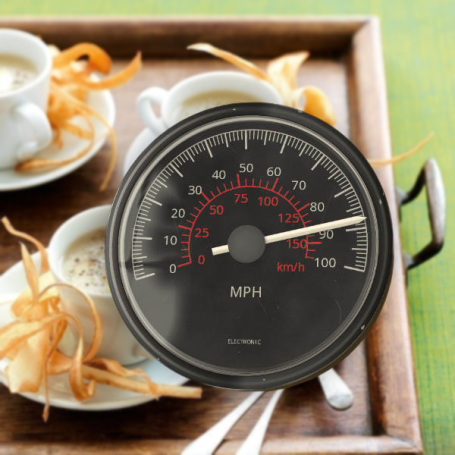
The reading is 88 mph
